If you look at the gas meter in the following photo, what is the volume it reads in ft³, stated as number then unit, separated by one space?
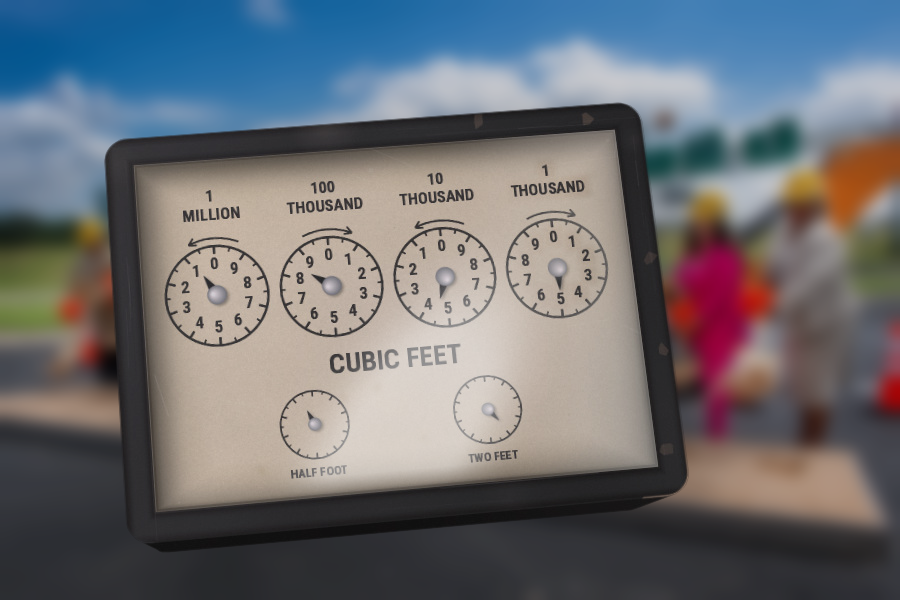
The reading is 84500 ft³
